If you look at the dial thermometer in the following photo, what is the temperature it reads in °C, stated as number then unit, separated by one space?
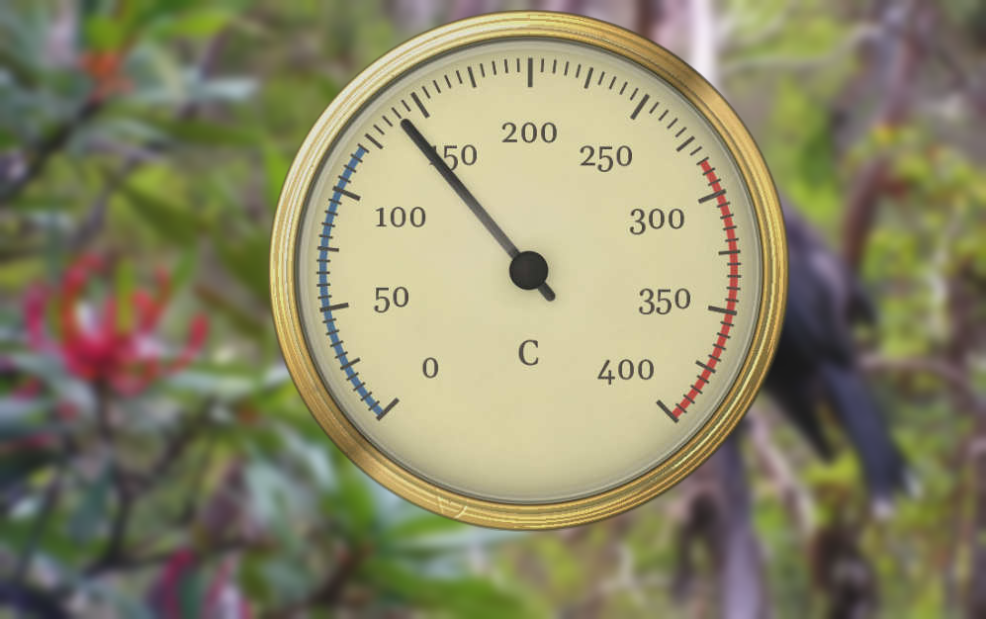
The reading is 140 °C
